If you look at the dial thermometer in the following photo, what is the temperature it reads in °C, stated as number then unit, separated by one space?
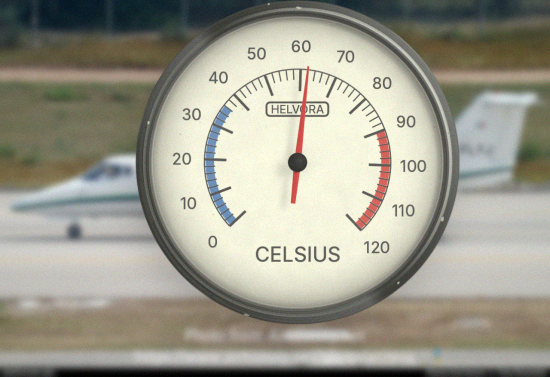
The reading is 62 °C
